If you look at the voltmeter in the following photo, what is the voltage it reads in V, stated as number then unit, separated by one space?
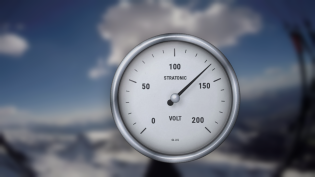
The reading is 135 V
